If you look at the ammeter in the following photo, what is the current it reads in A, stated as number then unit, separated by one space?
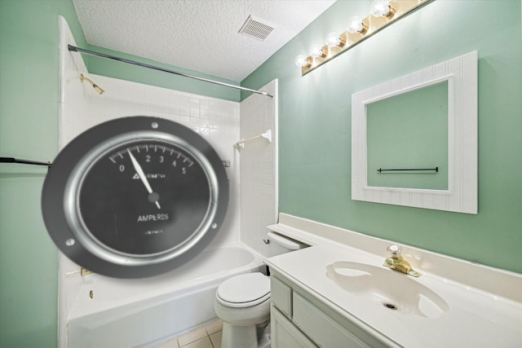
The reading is 1 A
